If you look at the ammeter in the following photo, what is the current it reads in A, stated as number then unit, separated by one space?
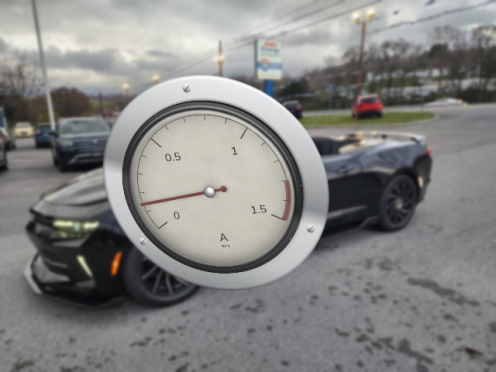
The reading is 0.15 A
